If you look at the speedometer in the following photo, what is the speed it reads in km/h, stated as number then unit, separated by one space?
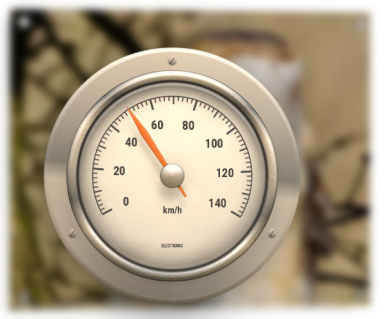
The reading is 50 km/h
